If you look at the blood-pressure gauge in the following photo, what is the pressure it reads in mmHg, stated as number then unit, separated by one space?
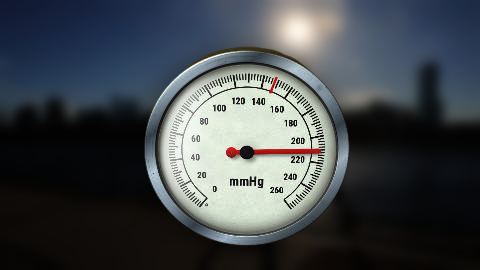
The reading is 210 mmHg
